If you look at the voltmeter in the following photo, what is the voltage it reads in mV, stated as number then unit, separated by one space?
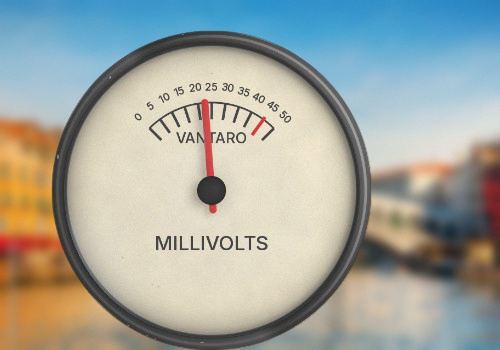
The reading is 22.5 mV
